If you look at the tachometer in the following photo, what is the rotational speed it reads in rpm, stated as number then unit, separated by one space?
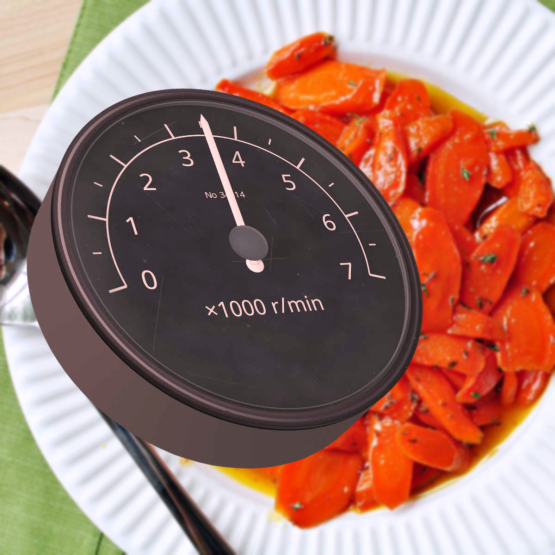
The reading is 3500 rpm
